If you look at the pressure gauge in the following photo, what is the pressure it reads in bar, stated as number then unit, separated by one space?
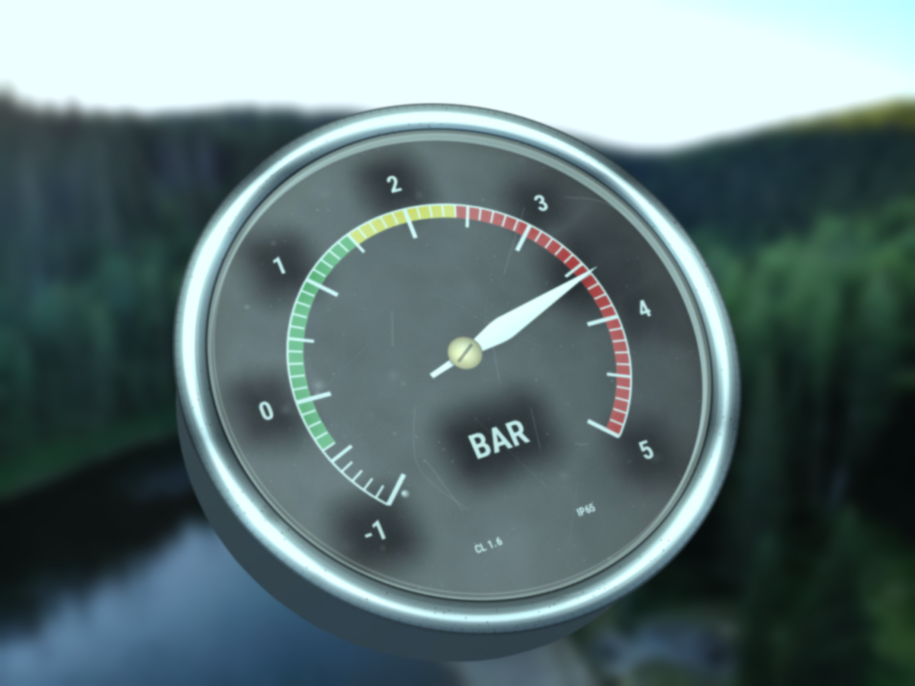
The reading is 3.6 bar
